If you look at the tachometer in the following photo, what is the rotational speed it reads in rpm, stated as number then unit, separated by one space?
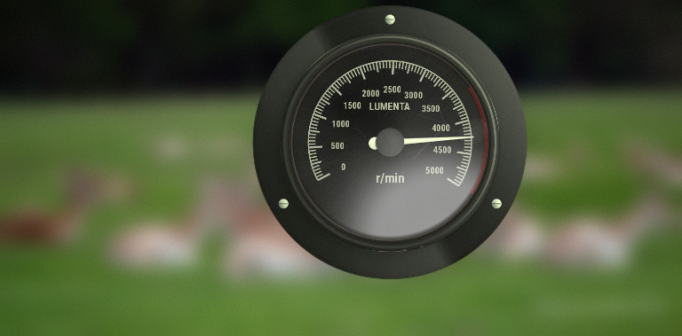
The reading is 4250 rpm
